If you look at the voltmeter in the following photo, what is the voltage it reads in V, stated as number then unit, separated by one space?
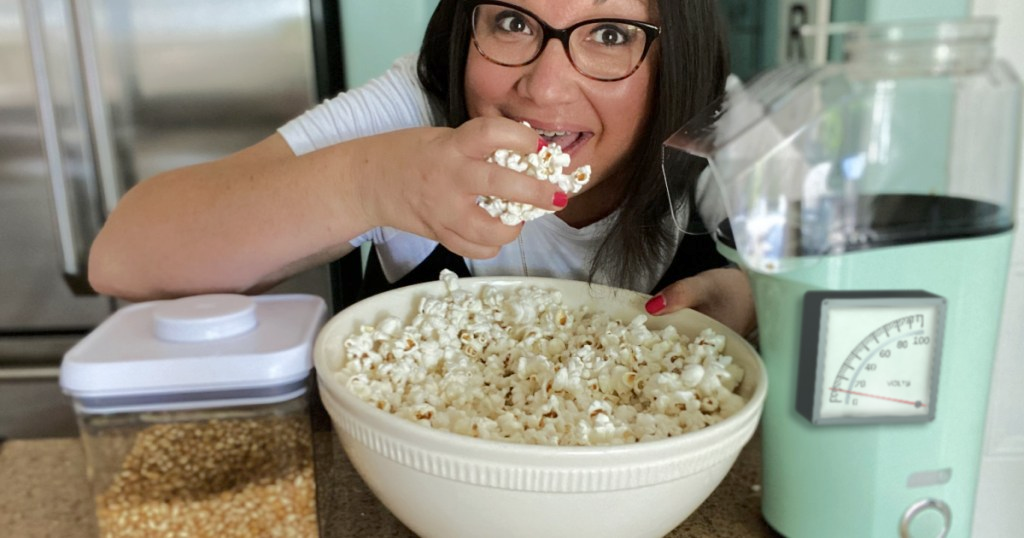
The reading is 10 V
